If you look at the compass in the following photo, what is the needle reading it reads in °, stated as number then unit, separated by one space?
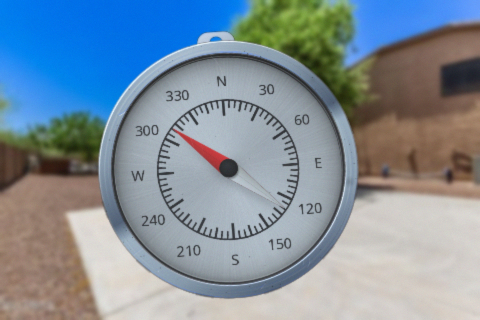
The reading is 310 °
